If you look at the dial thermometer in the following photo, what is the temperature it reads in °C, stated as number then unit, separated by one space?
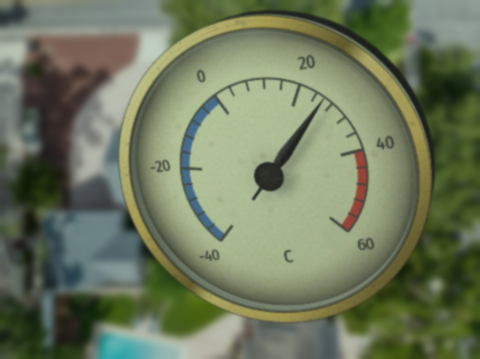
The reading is 26 °C
